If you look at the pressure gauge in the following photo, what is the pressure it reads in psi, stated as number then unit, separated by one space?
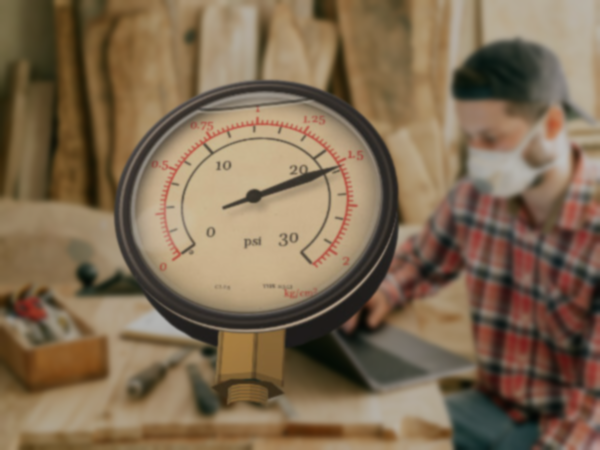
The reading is 22 psi
